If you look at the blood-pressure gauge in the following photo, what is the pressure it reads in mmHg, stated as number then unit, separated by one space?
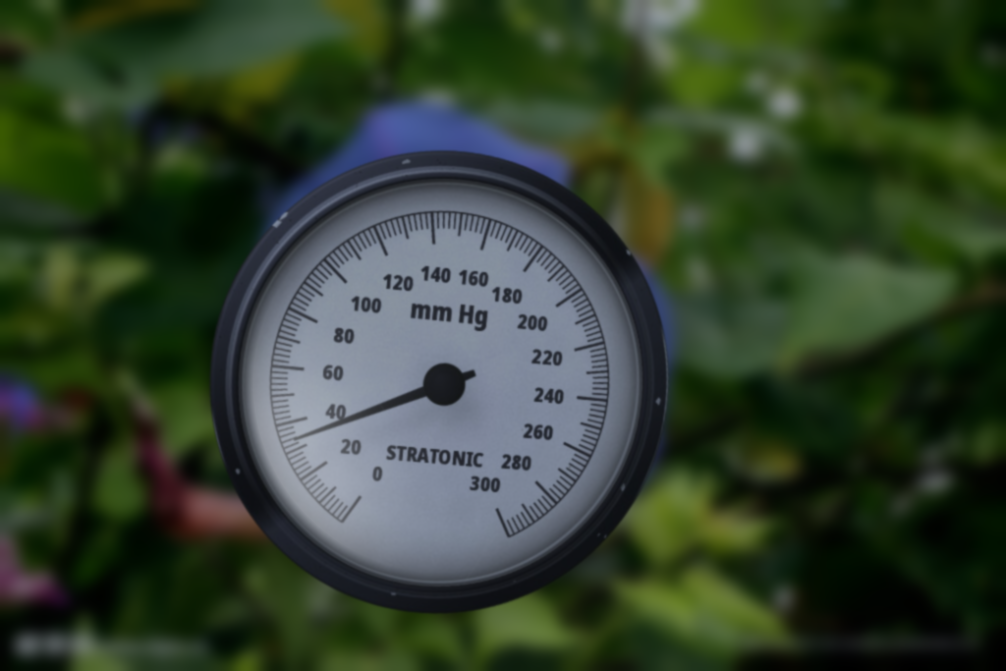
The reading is 34 mmHg
